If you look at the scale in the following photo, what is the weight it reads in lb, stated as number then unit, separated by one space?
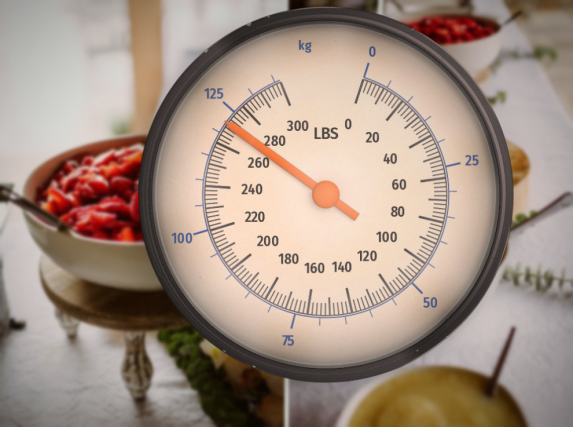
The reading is 270 lb
